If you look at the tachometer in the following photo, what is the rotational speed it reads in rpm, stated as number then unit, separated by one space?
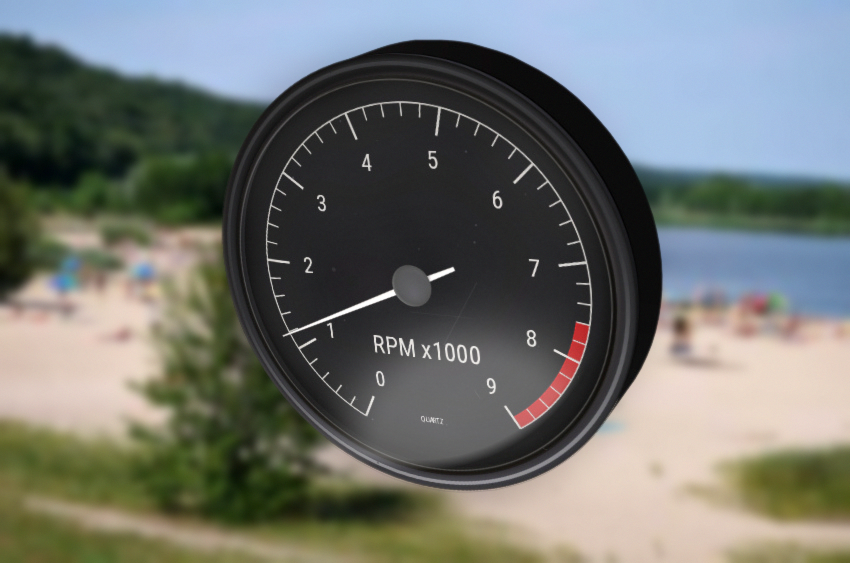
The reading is 1200 rpm
